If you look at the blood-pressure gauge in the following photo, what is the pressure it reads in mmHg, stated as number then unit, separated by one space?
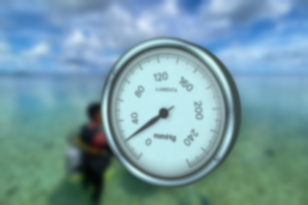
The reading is 20 mmHg
